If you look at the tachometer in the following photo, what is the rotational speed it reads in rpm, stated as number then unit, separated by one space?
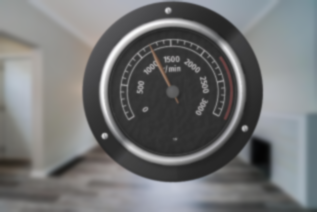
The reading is 1200 rpm
